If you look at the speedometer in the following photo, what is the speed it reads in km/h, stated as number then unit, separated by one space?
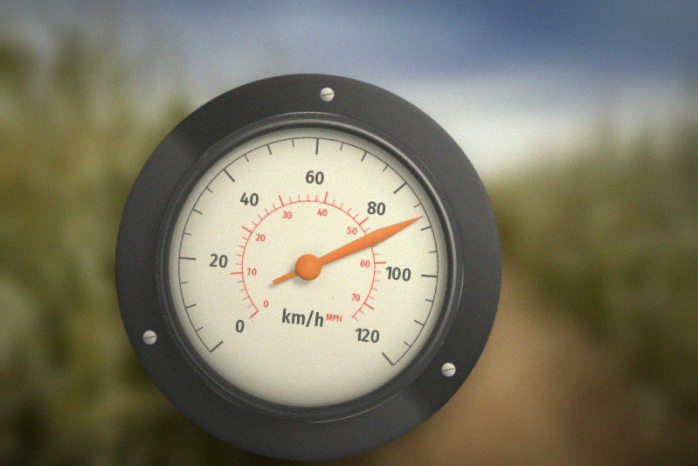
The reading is 87.5 km/h
